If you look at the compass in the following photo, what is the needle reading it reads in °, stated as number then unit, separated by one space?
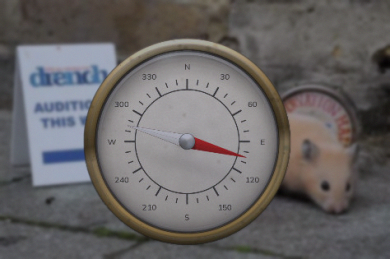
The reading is 105 °
